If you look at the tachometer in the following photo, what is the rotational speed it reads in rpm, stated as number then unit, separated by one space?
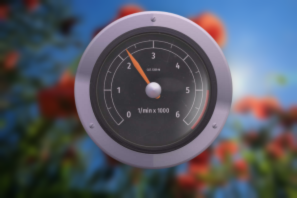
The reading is 2250 rpm
